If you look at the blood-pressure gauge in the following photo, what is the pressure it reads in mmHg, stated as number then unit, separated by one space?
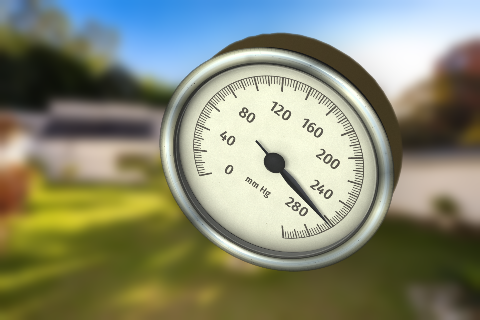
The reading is 260 mmHg
